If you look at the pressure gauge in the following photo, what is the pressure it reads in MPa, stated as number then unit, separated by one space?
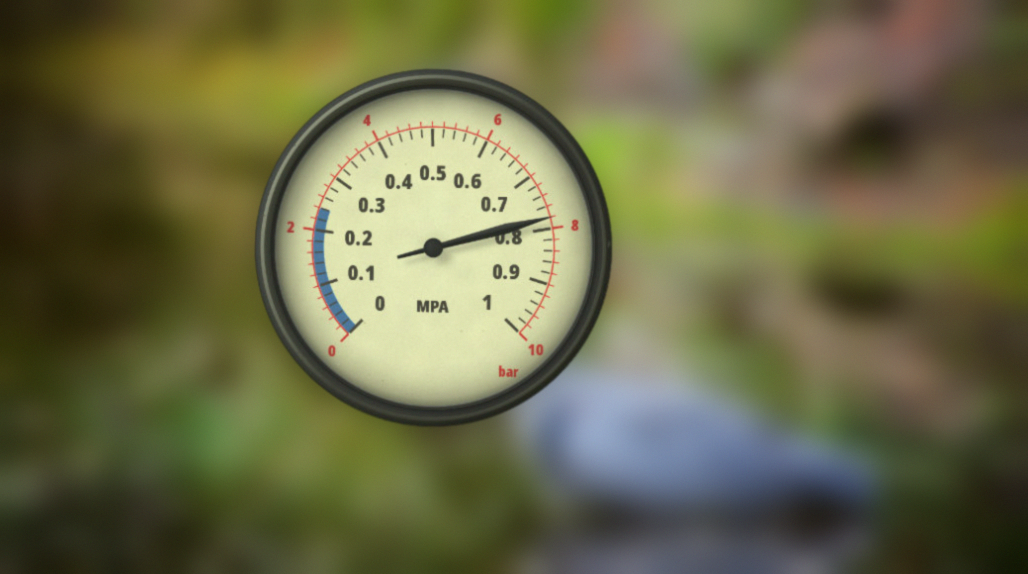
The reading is 0.78 MPa
